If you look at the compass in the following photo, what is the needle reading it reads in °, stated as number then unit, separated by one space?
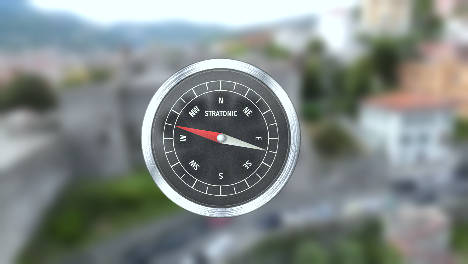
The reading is 285 °
